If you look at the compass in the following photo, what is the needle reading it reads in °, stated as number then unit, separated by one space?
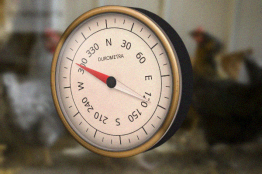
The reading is 300 °
